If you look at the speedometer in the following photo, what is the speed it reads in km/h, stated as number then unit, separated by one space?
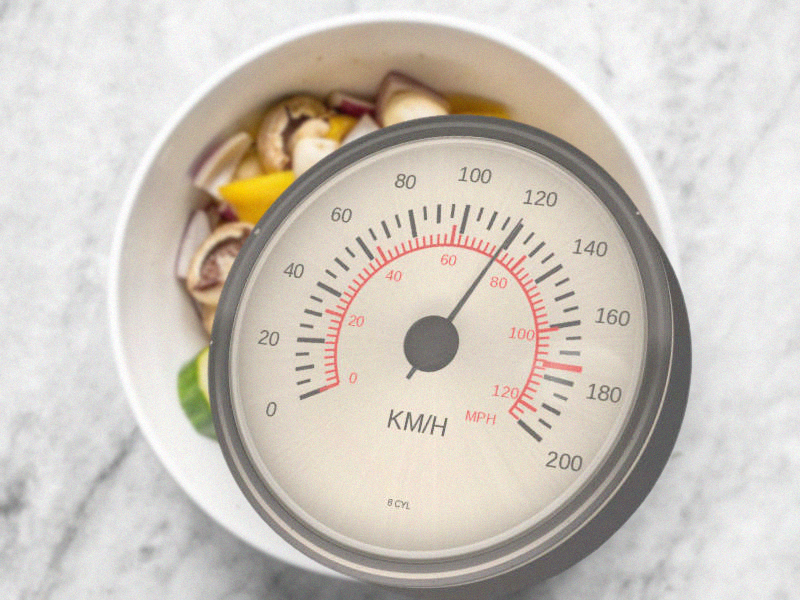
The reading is 120 km/h
